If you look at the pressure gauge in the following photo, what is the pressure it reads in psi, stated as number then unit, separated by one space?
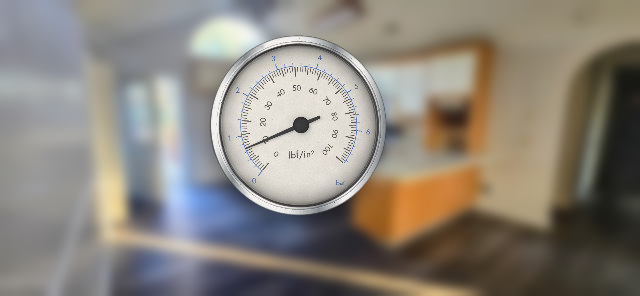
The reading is 10 psi
